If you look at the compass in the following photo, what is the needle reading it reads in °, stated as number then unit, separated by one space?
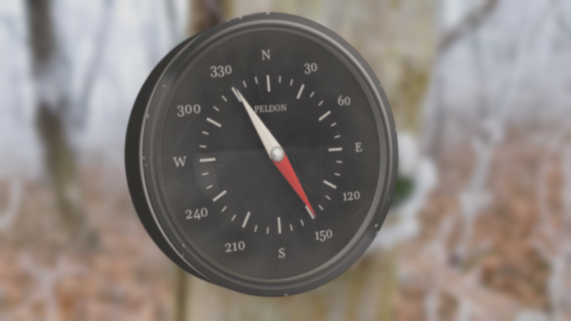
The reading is 150 °
